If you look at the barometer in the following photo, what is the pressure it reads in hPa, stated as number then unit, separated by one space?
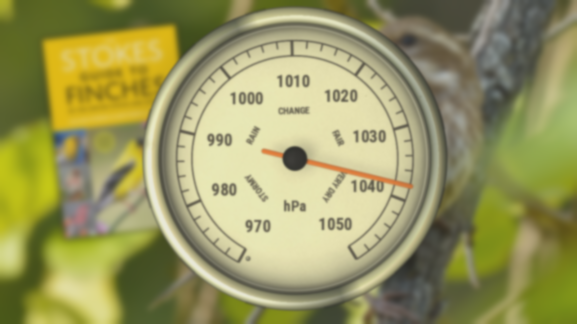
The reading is 1038 hPa
